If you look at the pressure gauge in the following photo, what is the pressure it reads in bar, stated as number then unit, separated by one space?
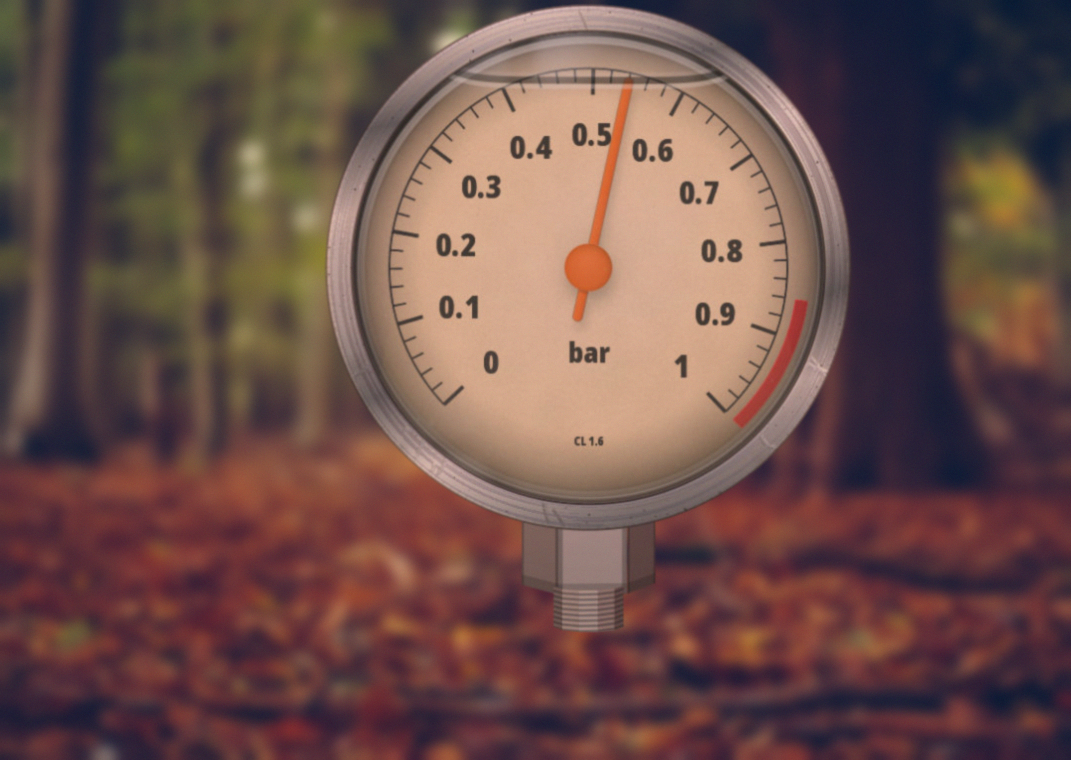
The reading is 0.54 bar
